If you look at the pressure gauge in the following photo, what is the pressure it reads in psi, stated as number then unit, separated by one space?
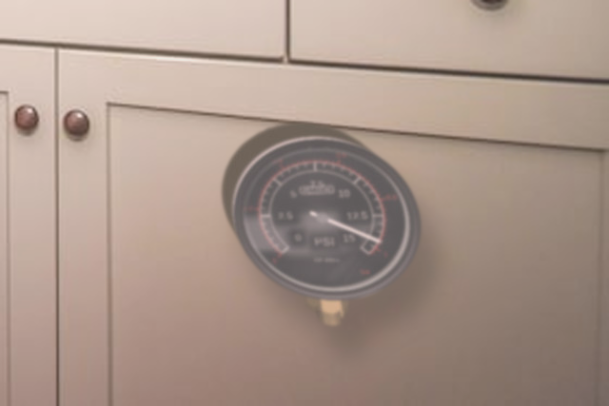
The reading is 14 psi
